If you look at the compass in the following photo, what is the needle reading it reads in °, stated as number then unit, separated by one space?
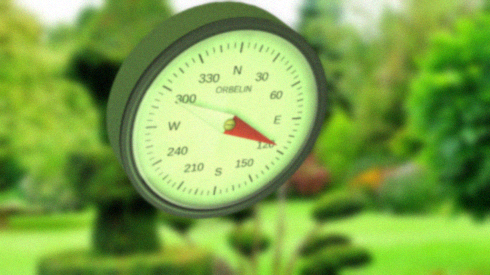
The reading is 115 °
